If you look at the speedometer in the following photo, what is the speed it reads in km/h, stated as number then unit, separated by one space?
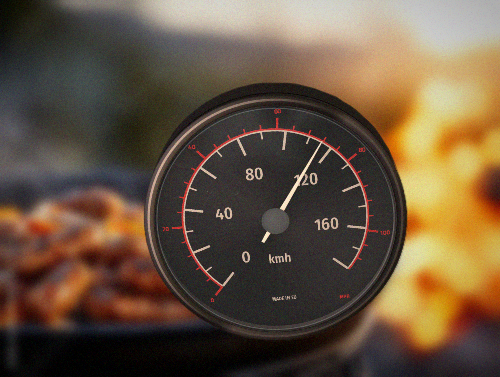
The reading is 115 km/h
